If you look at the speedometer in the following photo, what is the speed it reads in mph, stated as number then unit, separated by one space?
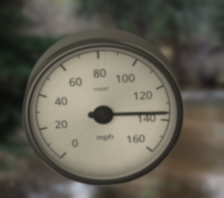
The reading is 135 mph
